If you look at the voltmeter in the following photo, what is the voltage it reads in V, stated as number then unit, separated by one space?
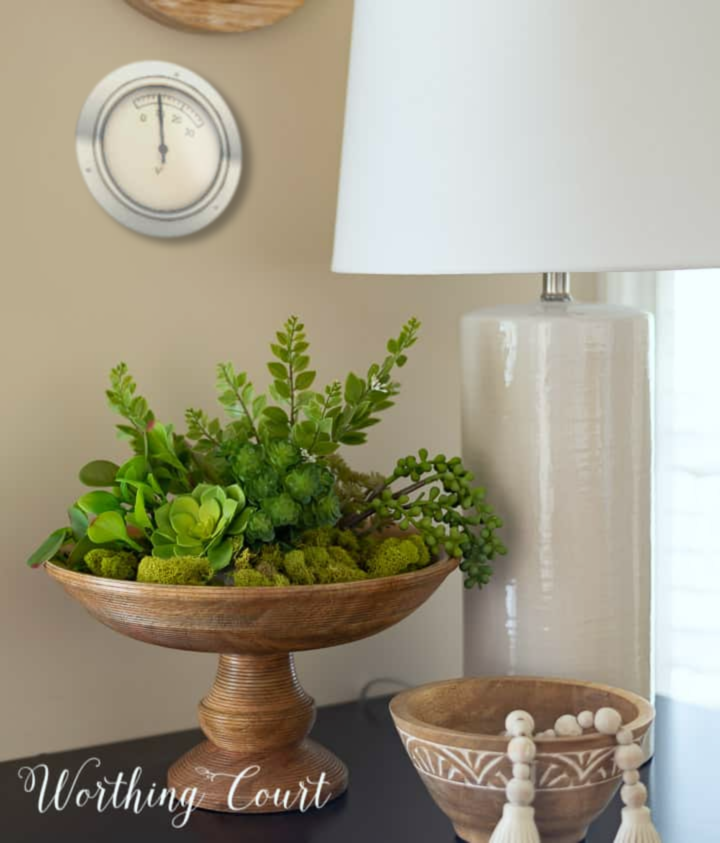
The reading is 10 V
